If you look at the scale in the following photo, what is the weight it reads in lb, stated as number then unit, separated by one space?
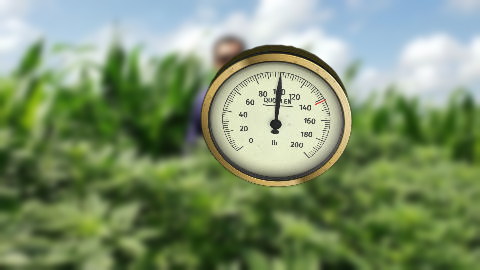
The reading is 100 lb
